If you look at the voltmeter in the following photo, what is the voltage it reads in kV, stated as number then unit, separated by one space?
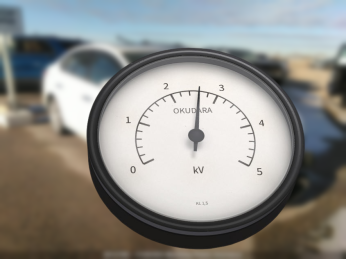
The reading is 2.6 kV
